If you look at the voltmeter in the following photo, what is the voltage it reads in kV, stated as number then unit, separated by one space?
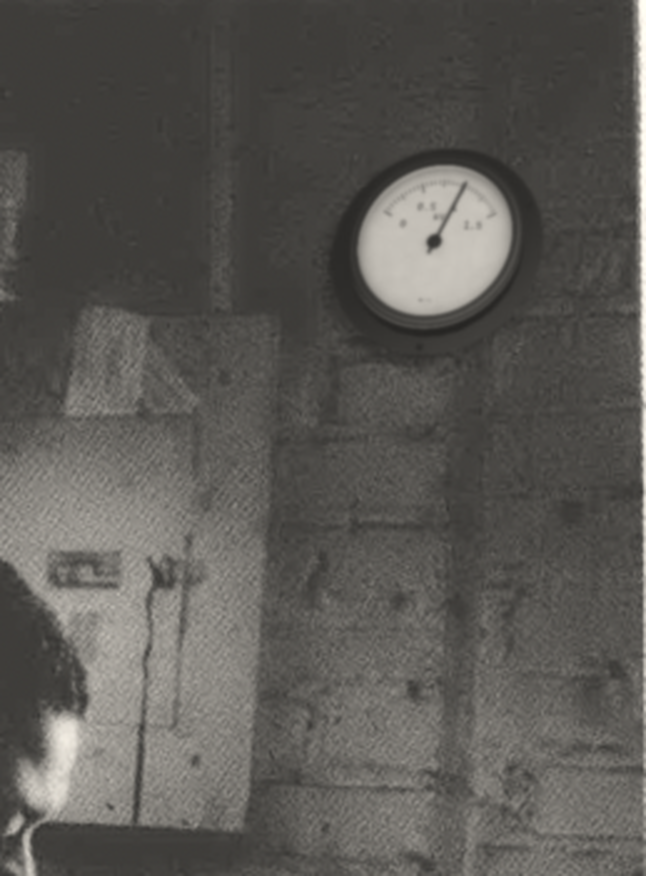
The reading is 1 kV
